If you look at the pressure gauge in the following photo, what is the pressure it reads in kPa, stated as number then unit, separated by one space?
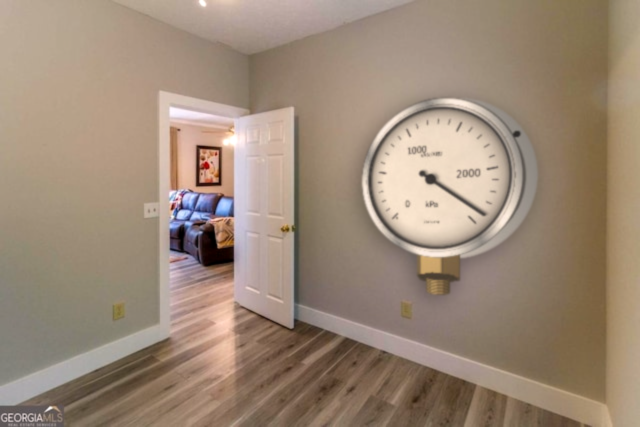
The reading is 2400 kPa
